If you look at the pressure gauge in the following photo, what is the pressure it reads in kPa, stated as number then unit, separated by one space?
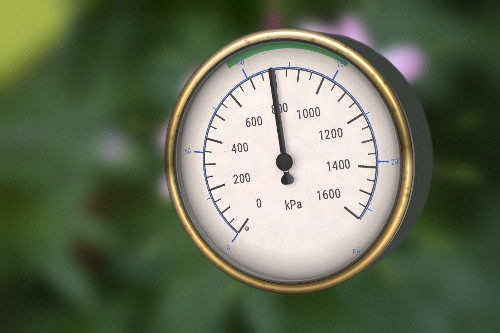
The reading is 800 kPa
